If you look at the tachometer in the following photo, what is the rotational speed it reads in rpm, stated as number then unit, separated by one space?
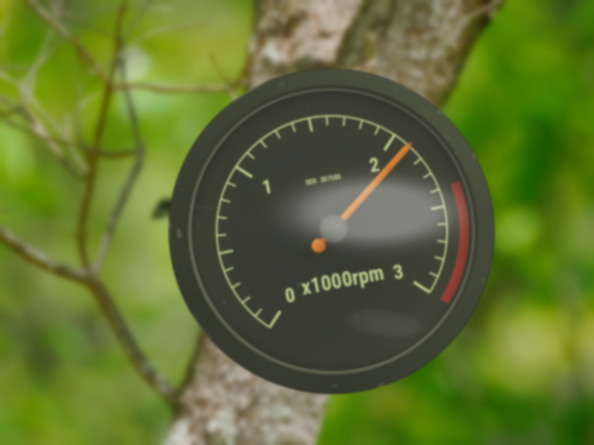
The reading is 2100 rpm
